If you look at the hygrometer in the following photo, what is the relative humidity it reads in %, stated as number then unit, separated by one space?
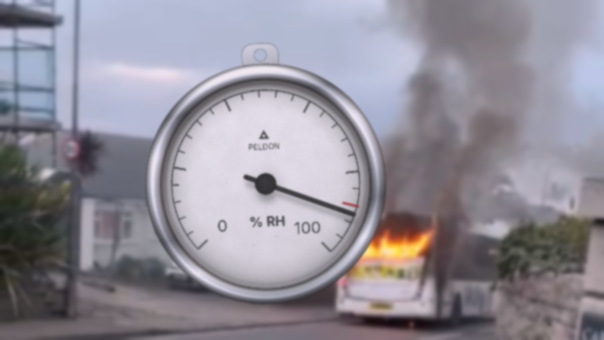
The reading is 90 %
